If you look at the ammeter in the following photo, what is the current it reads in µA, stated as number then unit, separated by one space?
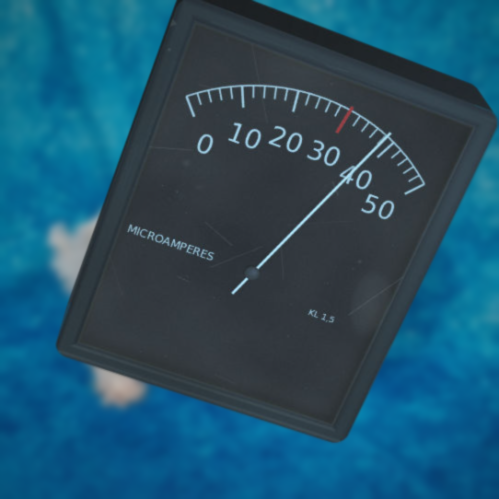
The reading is 38 µA
